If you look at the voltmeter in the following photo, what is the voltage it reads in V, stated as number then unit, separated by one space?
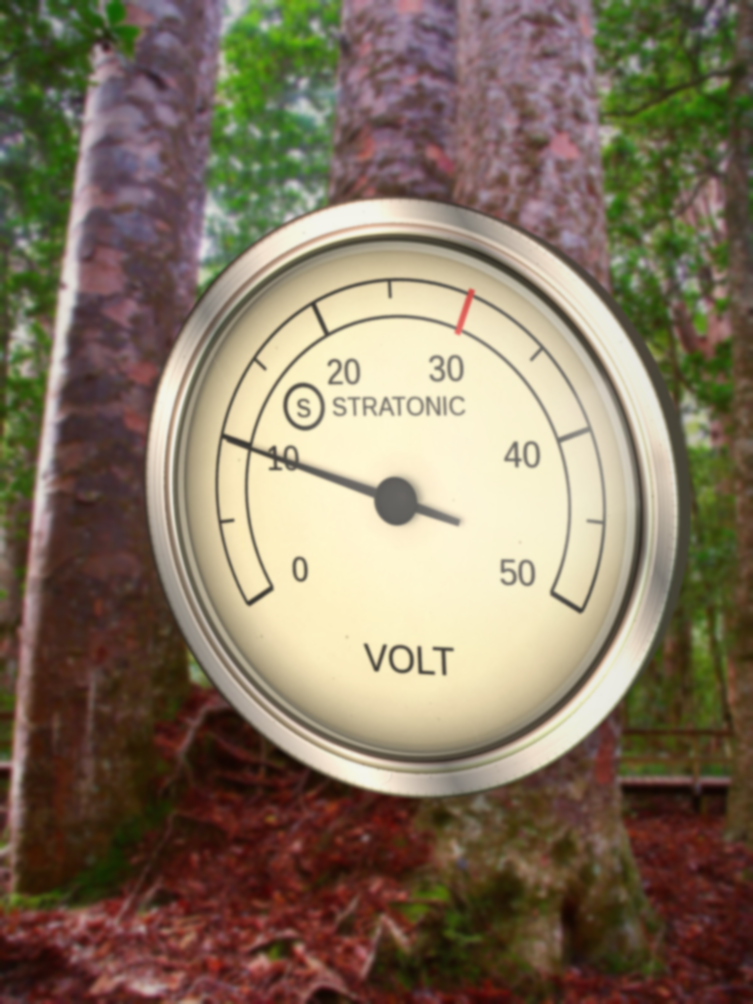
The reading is 10 V
